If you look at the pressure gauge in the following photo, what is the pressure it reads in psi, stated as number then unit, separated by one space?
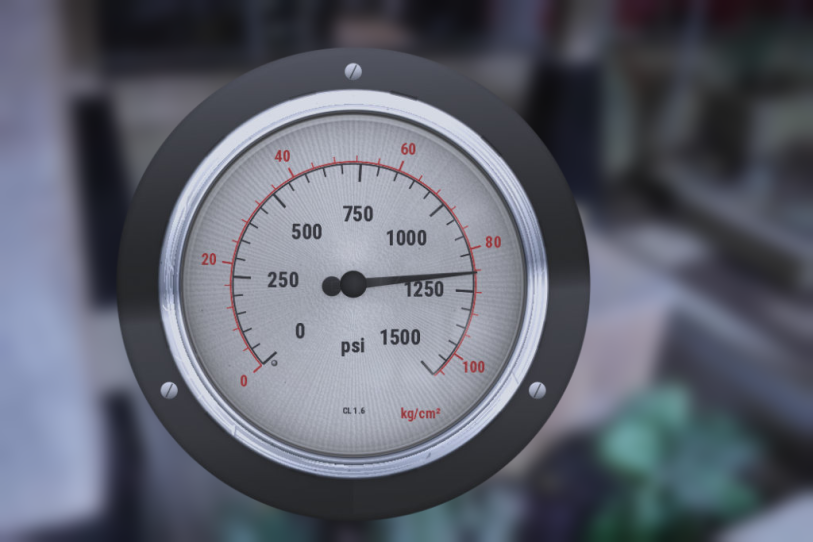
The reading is 1200 psi
